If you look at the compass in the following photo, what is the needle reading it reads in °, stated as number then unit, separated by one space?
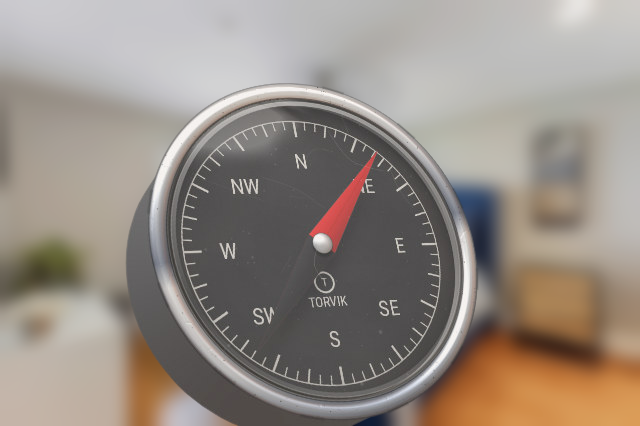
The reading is 40 °
